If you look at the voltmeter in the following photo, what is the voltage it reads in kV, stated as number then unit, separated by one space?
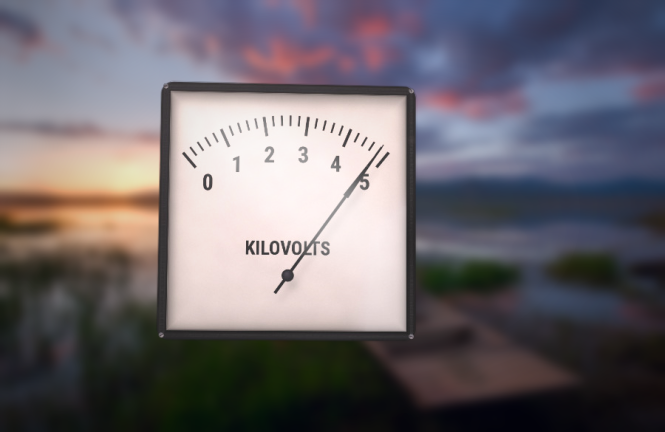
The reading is 4.8 kV
